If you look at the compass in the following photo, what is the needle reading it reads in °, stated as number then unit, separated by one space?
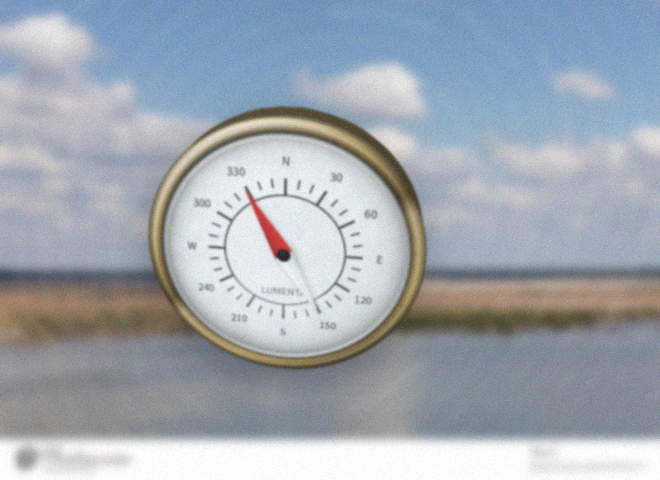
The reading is 330 °
